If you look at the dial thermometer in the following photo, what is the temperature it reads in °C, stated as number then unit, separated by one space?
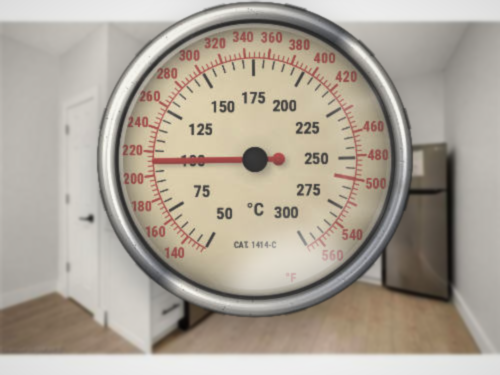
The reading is 100 °C
